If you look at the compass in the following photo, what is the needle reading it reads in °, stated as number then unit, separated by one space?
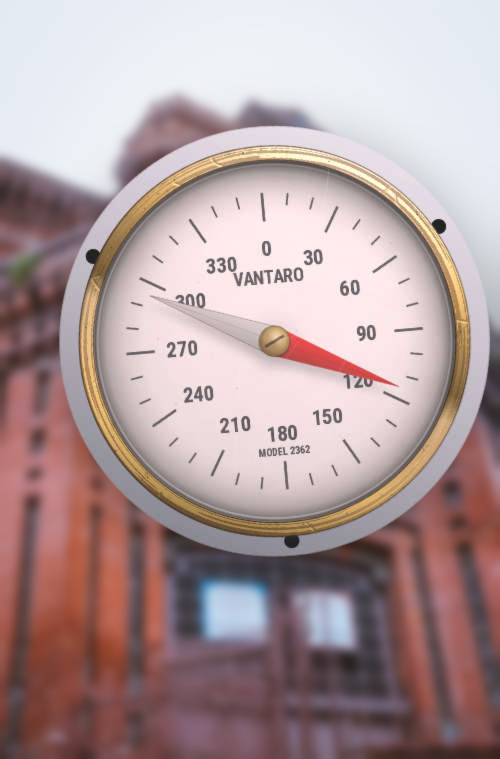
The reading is 115 °
